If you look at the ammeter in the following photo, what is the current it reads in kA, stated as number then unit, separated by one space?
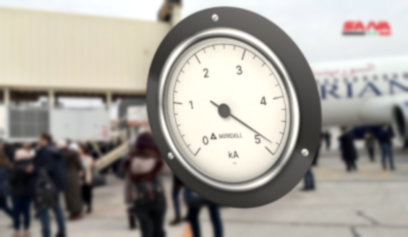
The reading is 4.8 kA
